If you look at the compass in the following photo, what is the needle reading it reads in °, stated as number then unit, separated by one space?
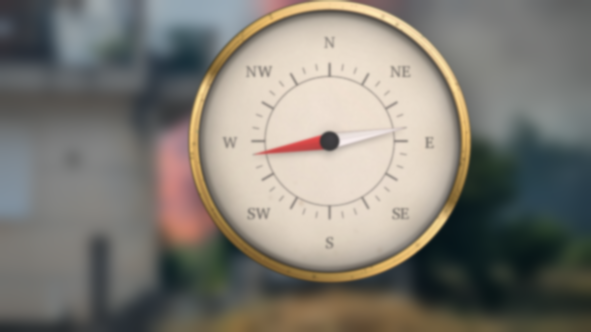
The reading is 260 °
